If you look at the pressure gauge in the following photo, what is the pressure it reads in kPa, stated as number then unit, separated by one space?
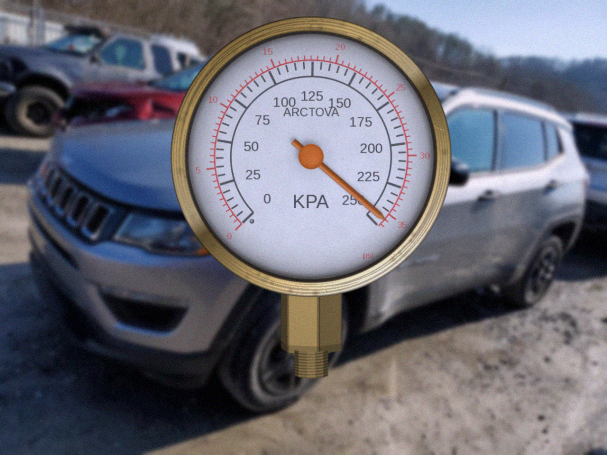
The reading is 245 kPa
